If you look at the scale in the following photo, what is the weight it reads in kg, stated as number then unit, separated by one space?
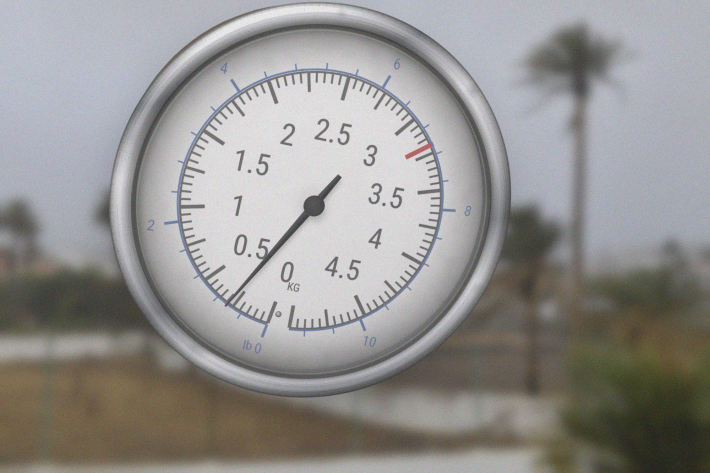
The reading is 0.3 kg
